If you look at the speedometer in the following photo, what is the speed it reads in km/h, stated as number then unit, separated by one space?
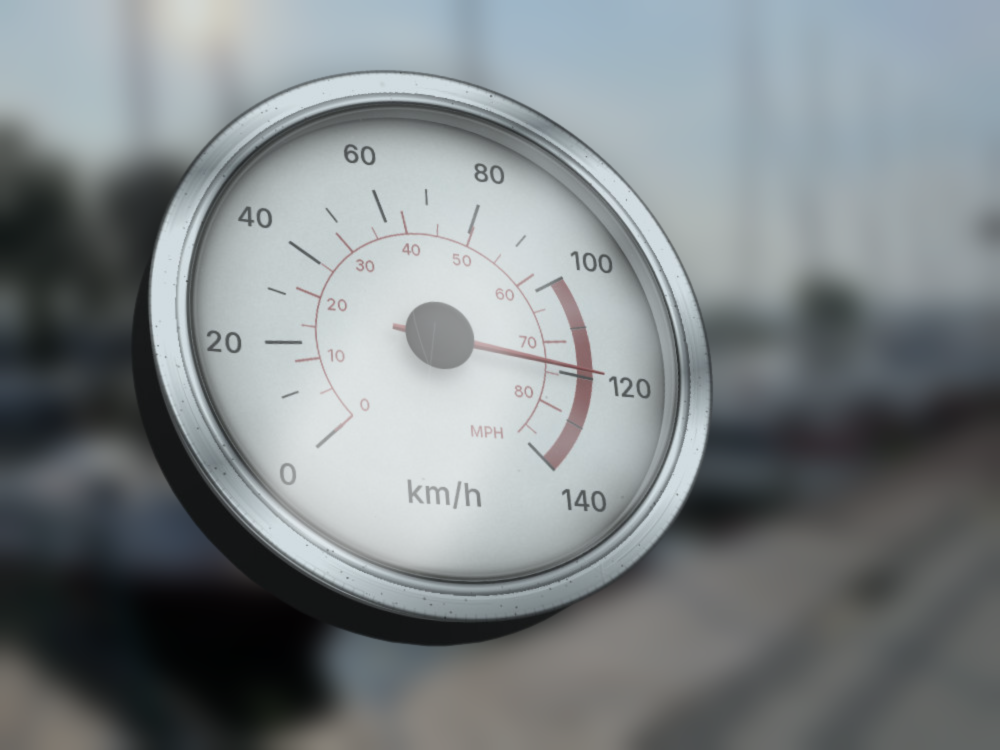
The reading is 120 km/h
